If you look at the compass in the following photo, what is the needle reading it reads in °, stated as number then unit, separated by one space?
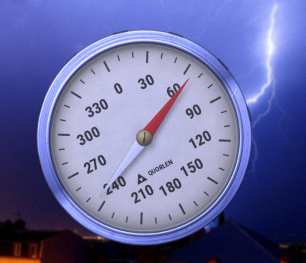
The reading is 65 °
